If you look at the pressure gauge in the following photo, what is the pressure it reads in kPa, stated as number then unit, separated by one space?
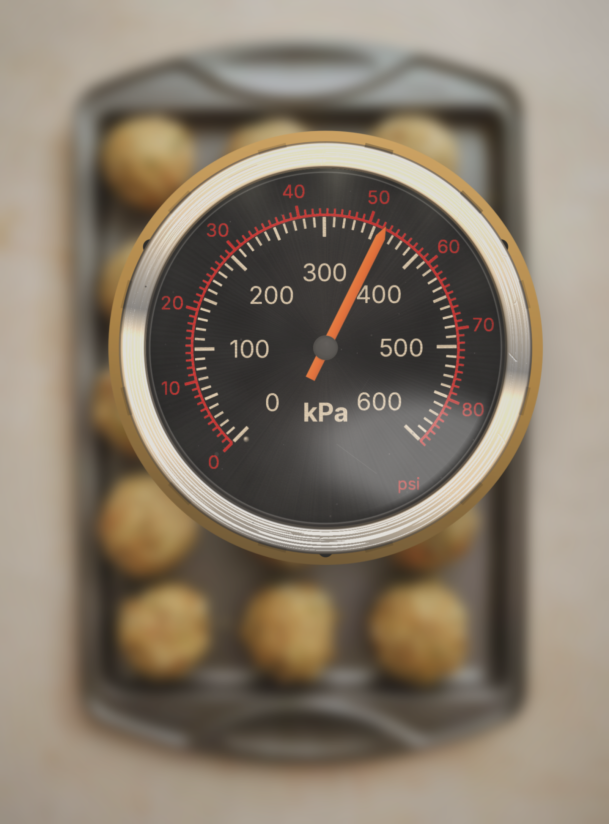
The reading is 360 kPa
